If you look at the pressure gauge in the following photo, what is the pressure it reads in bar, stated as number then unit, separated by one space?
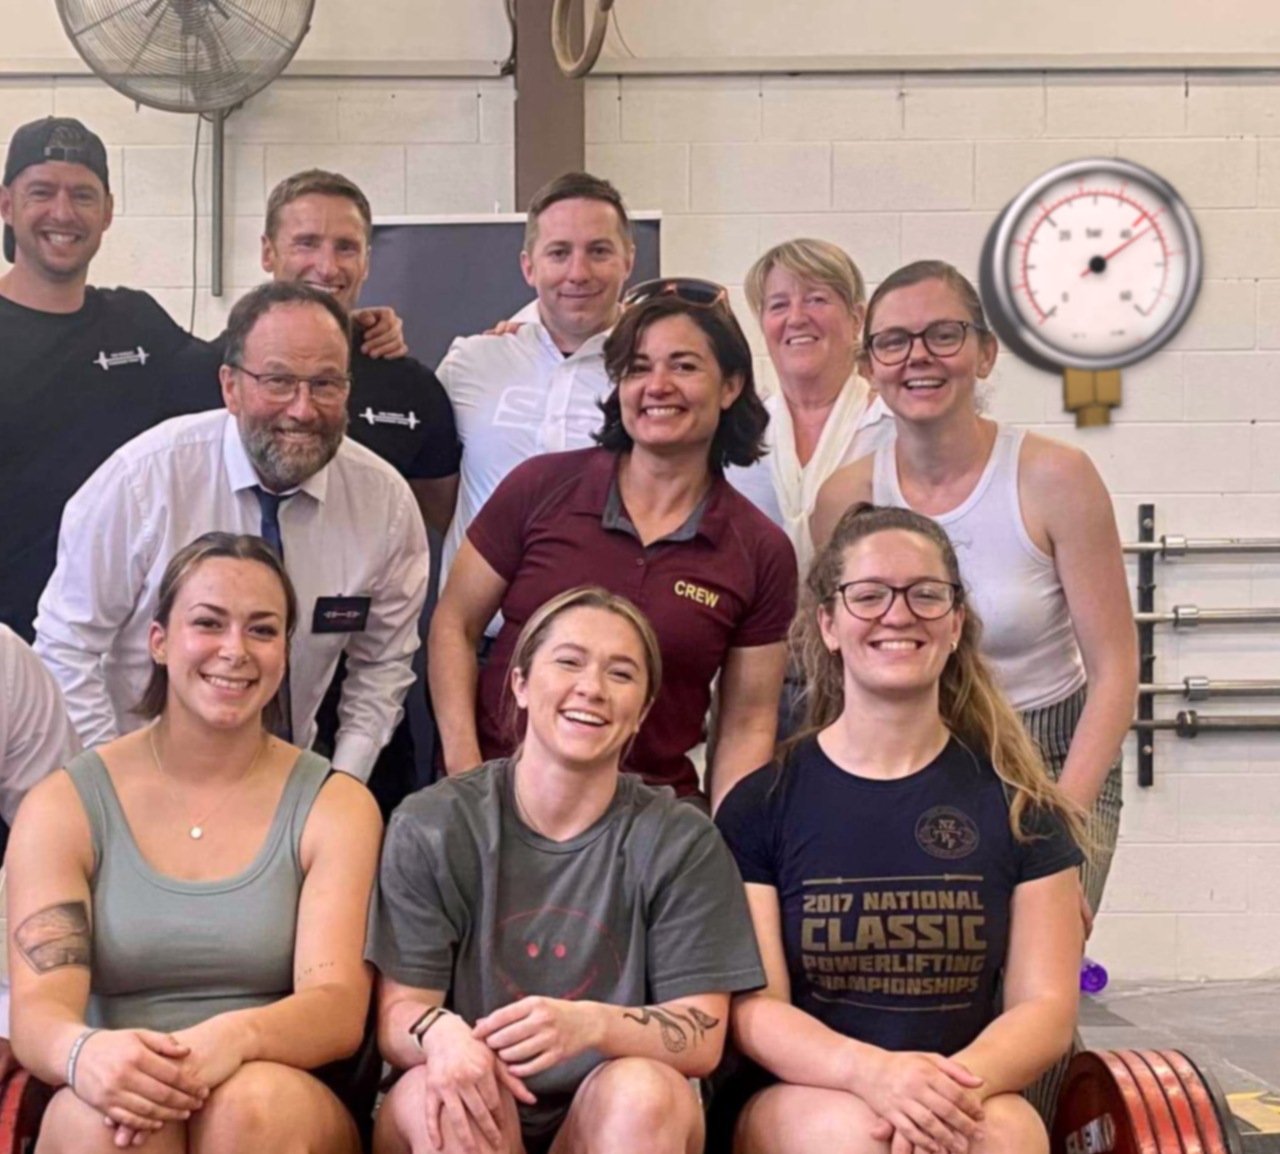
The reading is 42.5 bar
